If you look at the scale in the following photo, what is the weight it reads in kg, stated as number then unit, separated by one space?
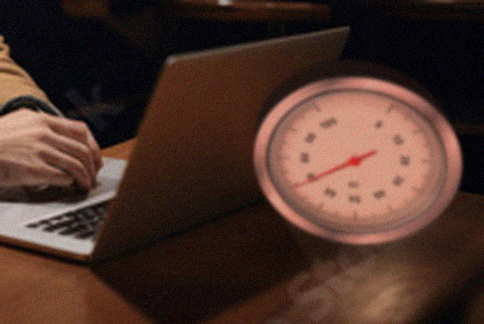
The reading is 70 kg
